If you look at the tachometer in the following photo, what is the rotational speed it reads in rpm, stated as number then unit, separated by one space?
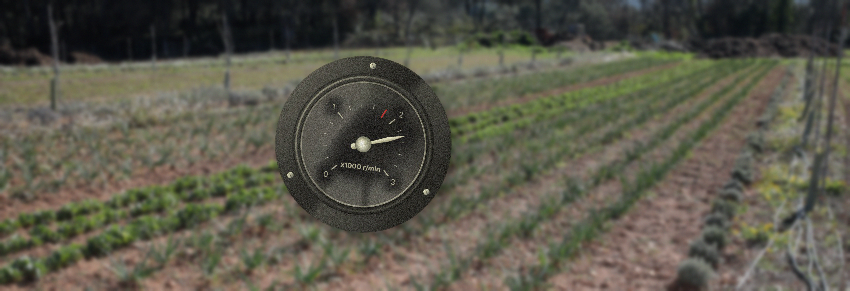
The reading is 2300 rpm
